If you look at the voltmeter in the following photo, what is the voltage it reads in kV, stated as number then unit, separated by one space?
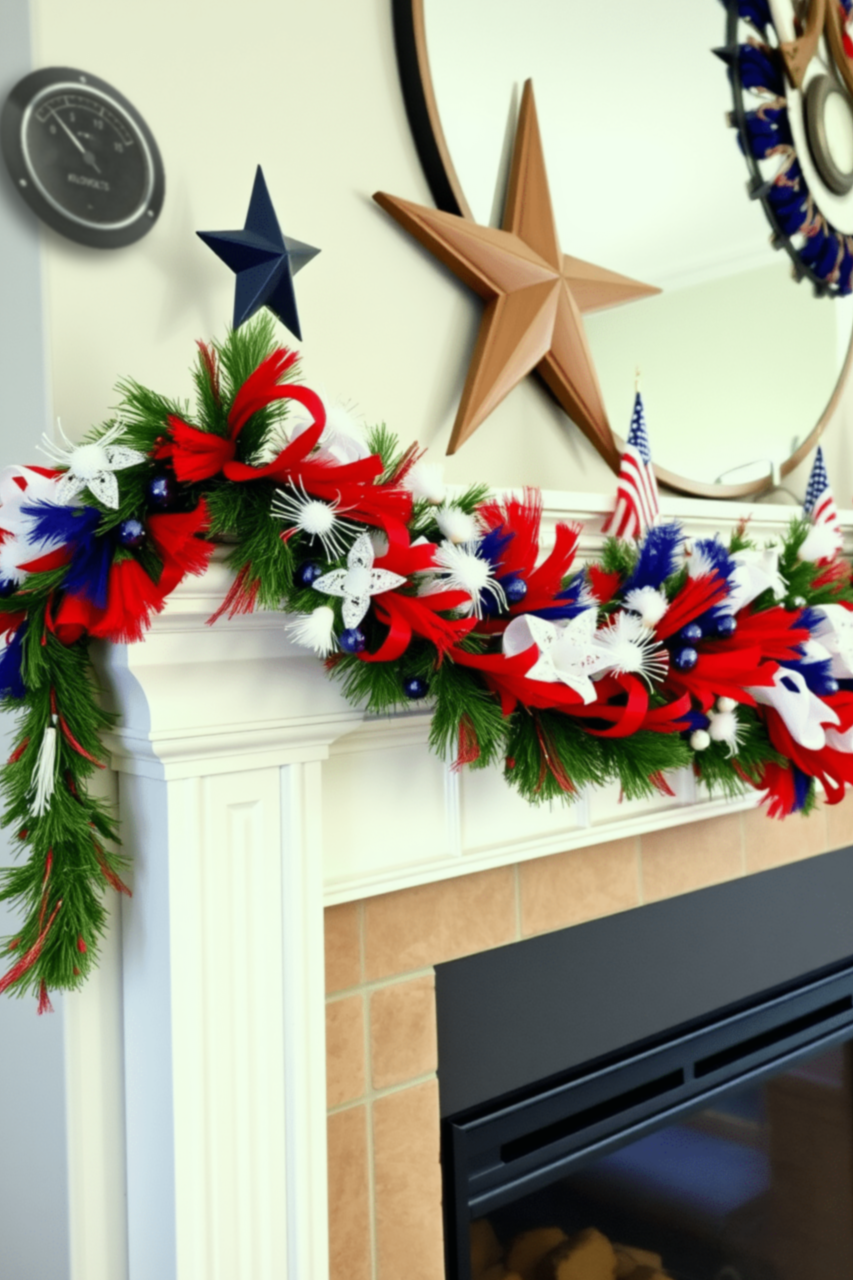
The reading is 2 kV
